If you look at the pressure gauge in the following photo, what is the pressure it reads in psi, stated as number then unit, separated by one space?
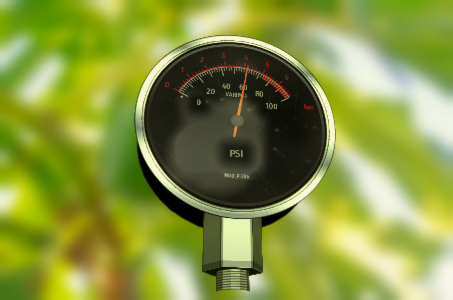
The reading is 60 psi
